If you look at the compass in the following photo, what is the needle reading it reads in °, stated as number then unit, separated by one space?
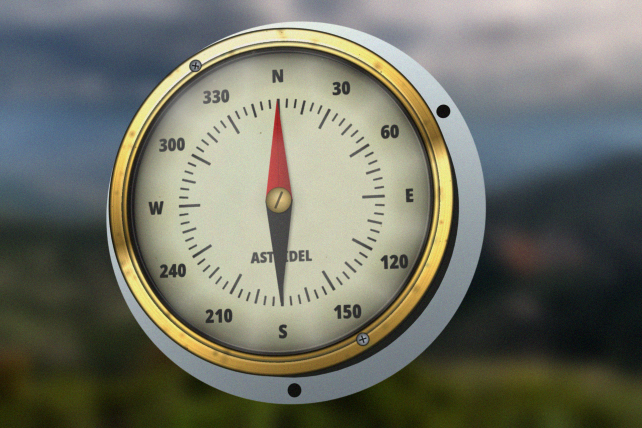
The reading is 0 °
